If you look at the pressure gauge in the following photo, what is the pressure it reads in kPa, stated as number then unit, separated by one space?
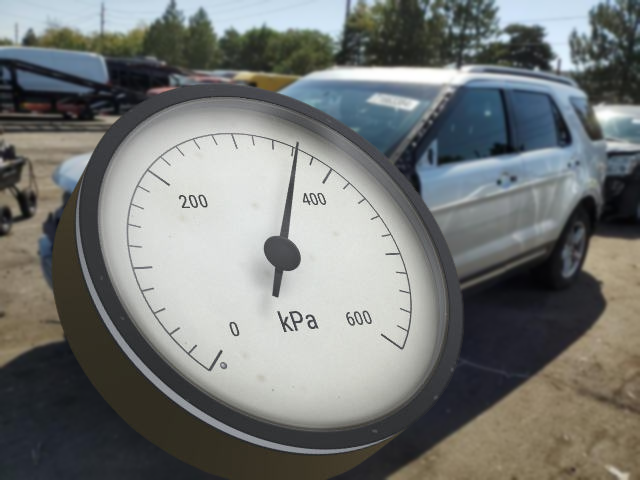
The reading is 360 kPa
